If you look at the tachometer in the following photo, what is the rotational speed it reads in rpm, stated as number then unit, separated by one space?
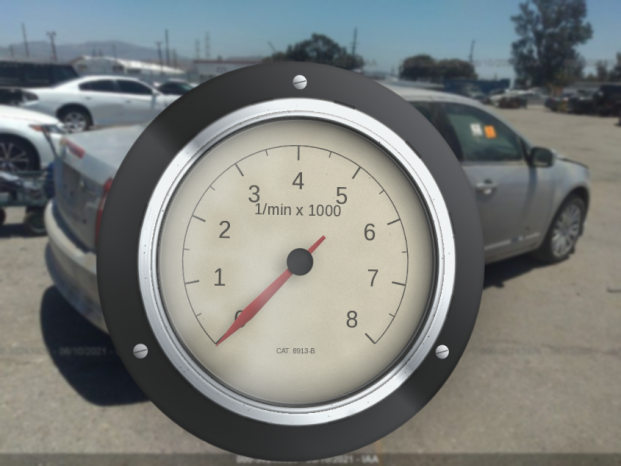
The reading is 0 rpm
